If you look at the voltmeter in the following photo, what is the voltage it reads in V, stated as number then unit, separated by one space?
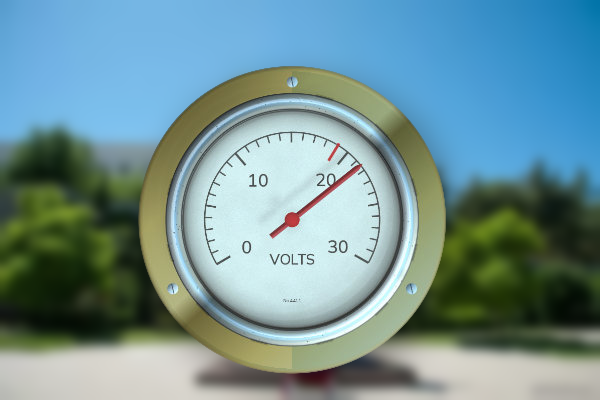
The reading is 21.5 V
